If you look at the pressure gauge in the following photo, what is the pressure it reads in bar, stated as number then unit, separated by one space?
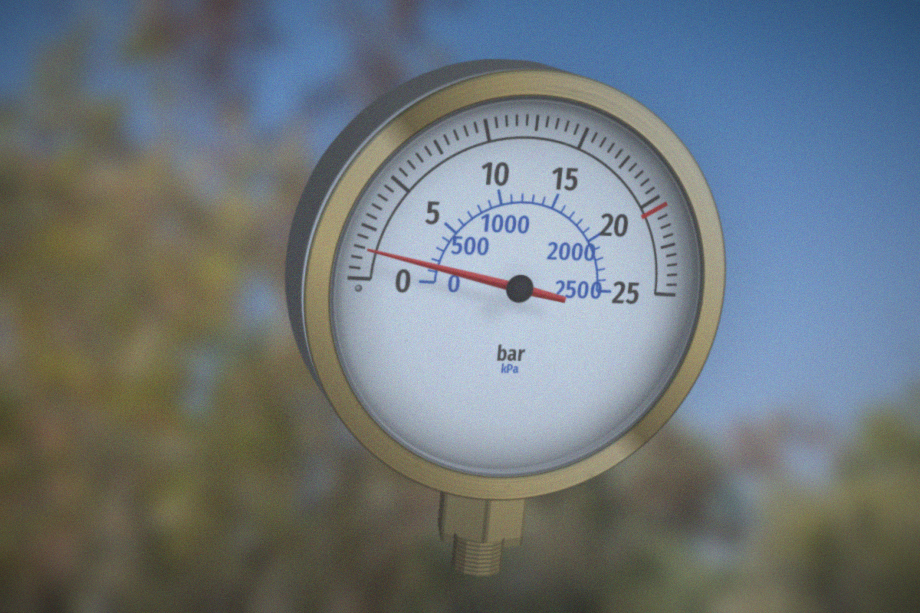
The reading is 1.5 bar
